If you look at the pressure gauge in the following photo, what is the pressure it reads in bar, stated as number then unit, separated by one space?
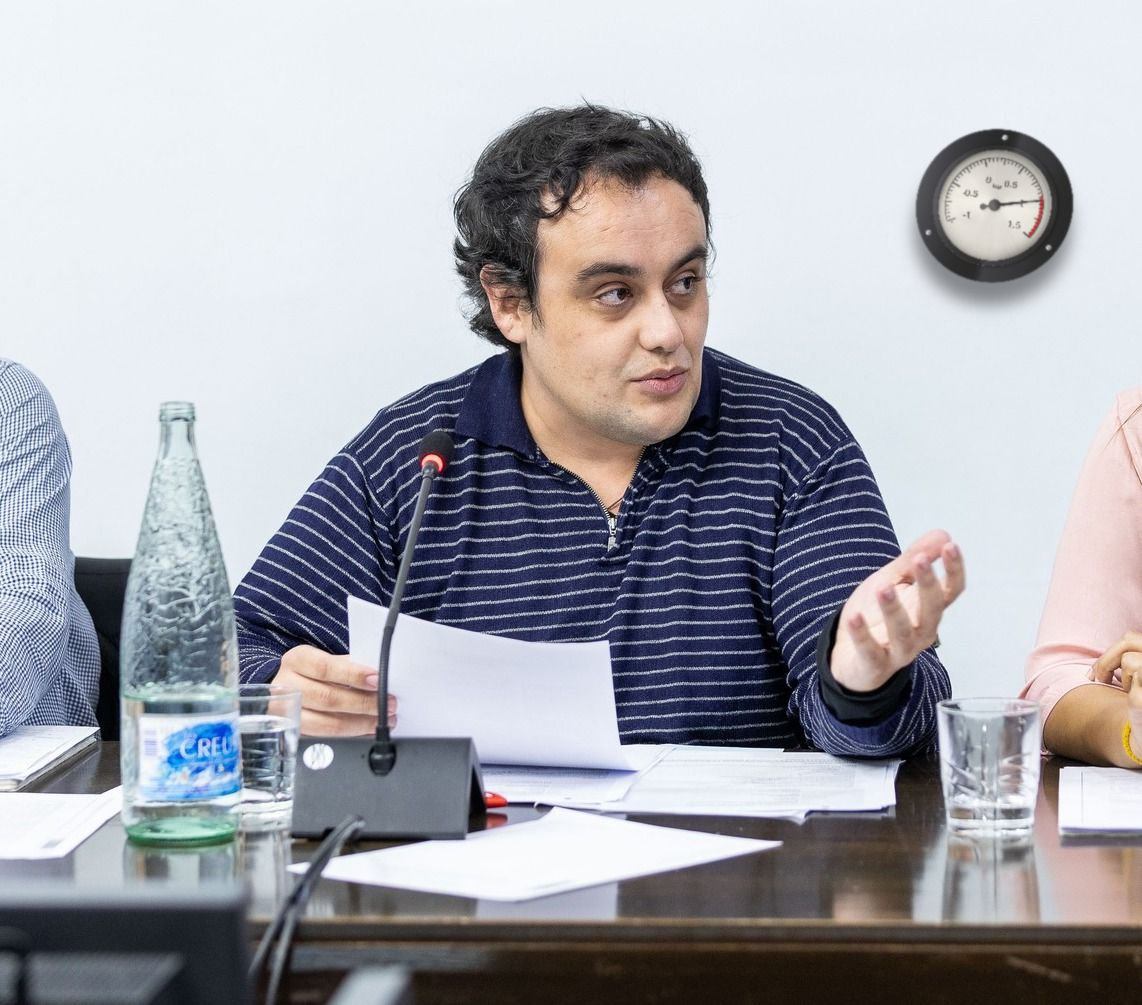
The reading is 1 bar
